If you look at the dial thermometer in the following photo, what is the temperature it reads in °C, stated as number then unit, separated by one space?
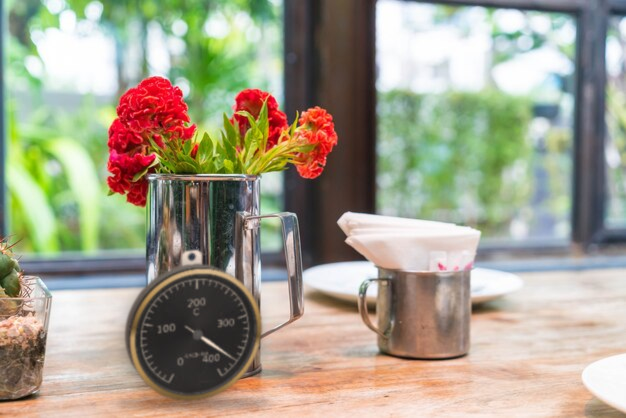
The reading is 370 °C
